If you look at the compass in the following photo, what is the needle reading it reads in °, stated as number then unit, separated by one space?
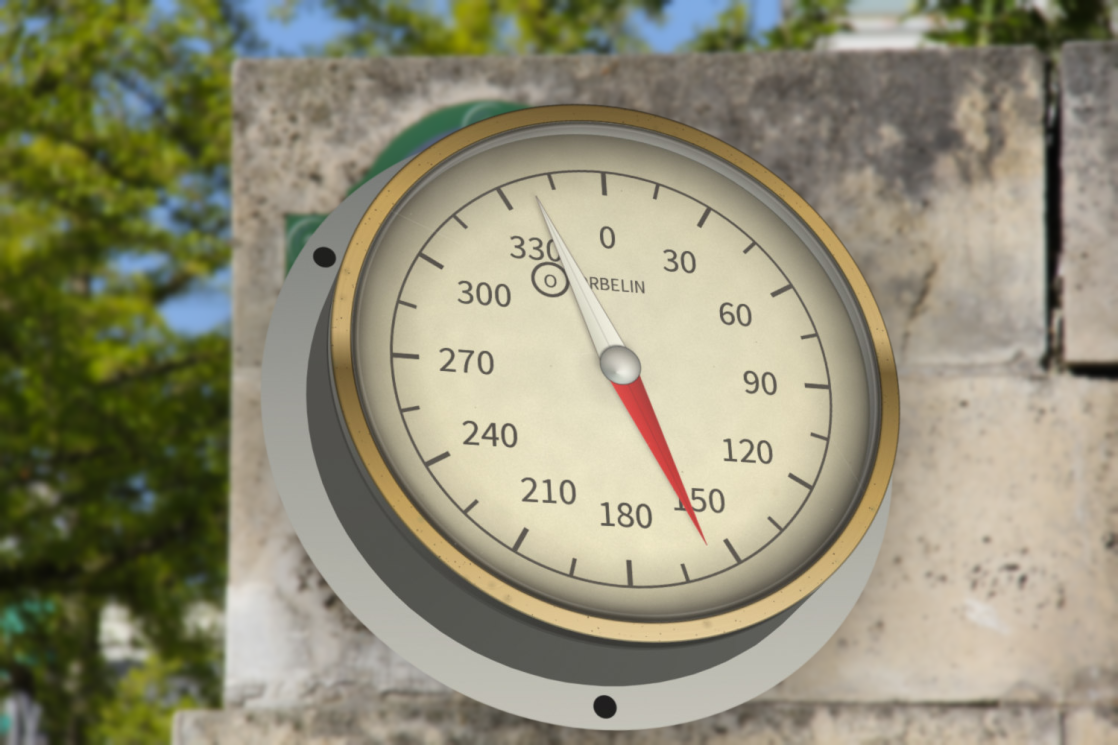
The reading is 157.5 °
